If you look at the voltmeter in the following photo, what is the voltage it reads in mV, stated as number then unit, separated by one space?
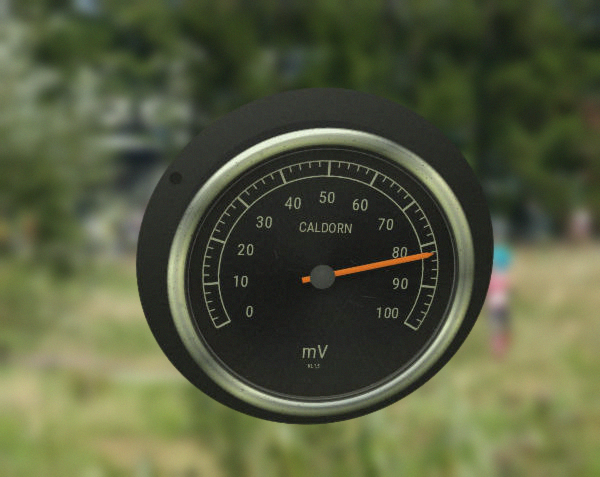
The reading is 82 mV
